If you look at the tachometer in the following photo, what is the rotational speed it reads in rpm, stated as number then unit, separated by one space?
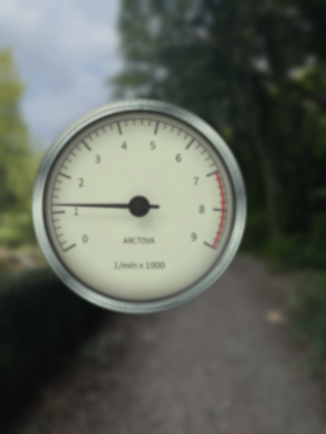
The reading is 1200 rpm
